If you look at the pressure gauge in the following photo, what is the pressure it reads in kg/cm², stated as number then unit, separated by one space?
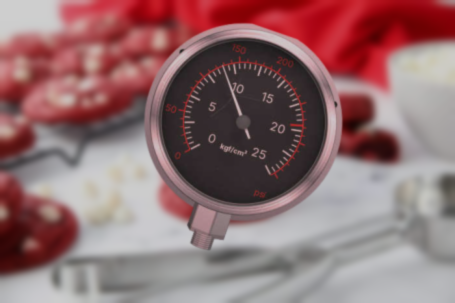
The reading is 9 kg/cm²
